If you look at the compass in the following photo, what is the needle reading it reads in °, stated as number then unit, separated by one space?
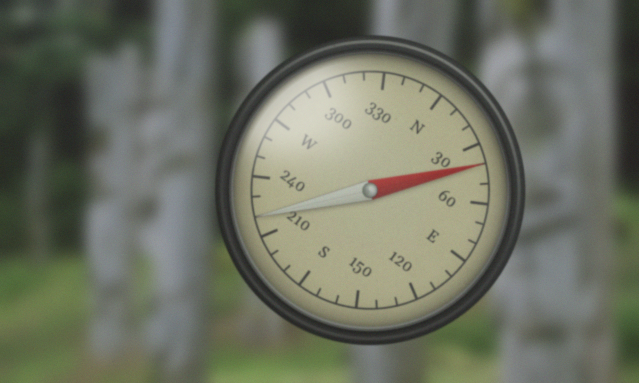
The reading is 40 °
